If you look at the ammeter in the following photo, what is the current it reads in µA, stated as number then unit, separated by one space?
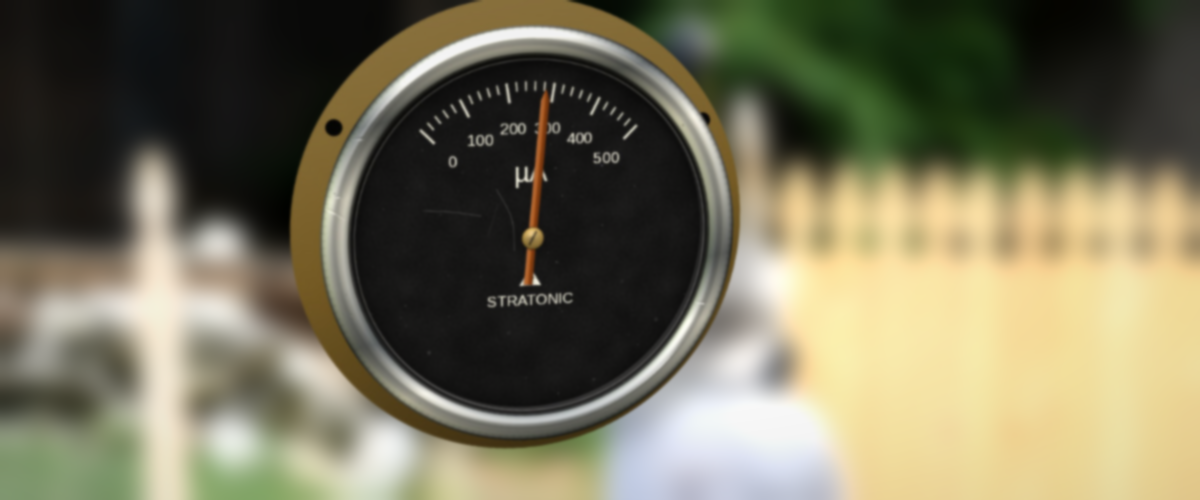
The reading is 280 µA
